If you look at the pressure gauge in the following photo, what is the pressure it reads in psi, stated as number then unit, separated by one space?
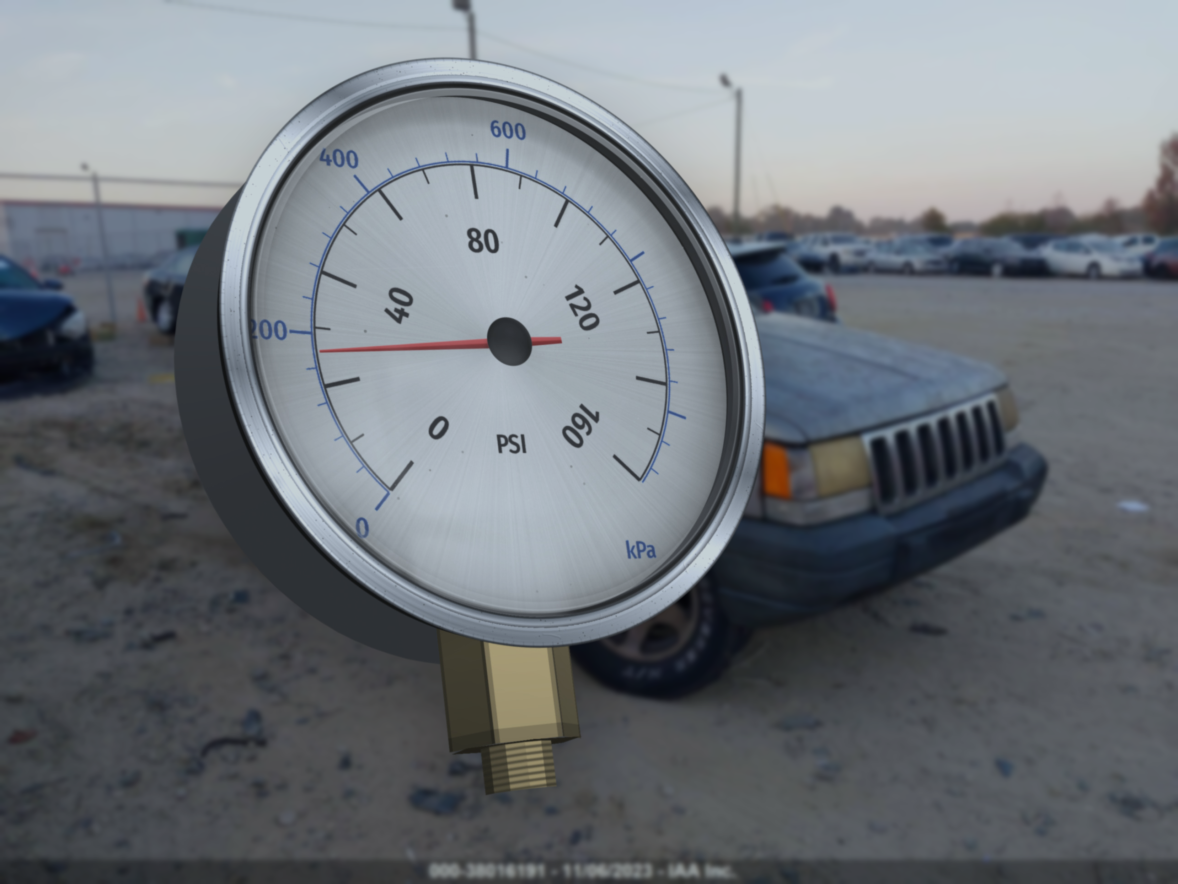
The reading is 25 psi
